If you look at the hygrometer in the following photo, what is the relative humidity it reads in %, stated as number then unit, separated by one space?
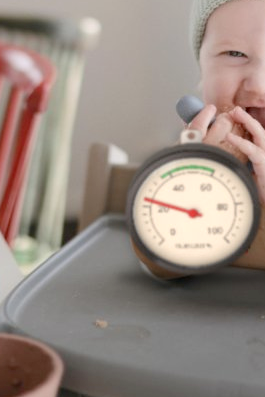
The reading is 24 %
